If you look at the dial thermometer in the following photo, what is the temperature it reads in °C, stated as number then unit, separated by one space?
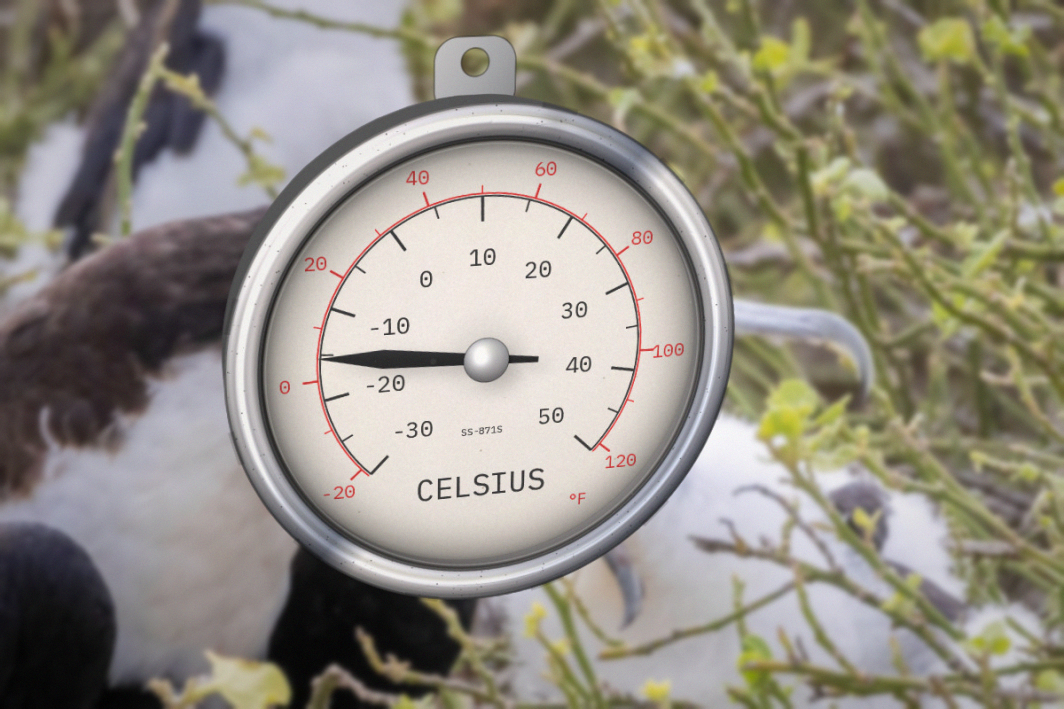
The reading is -15 °C
